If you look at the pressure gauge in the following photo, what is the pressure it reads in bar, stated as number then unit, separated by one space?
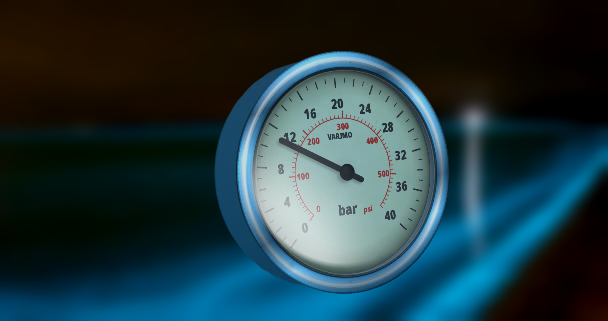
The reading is 11 bar
